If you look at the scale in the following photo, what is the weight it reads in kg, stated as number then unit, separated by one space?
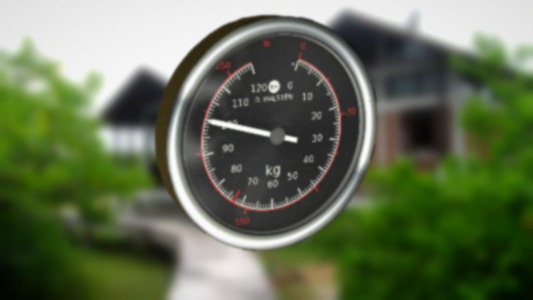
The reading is 100 kg
